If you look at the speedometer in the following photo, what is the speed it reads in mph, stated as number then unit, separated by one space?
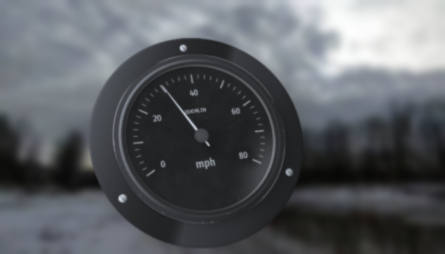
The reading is 30 mph
